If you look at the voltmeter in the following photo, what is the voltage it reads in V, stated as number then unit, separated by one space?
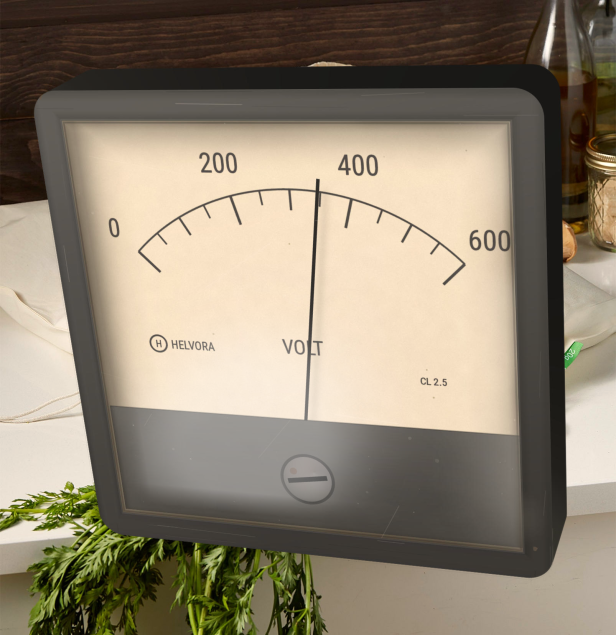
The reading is 350 V
